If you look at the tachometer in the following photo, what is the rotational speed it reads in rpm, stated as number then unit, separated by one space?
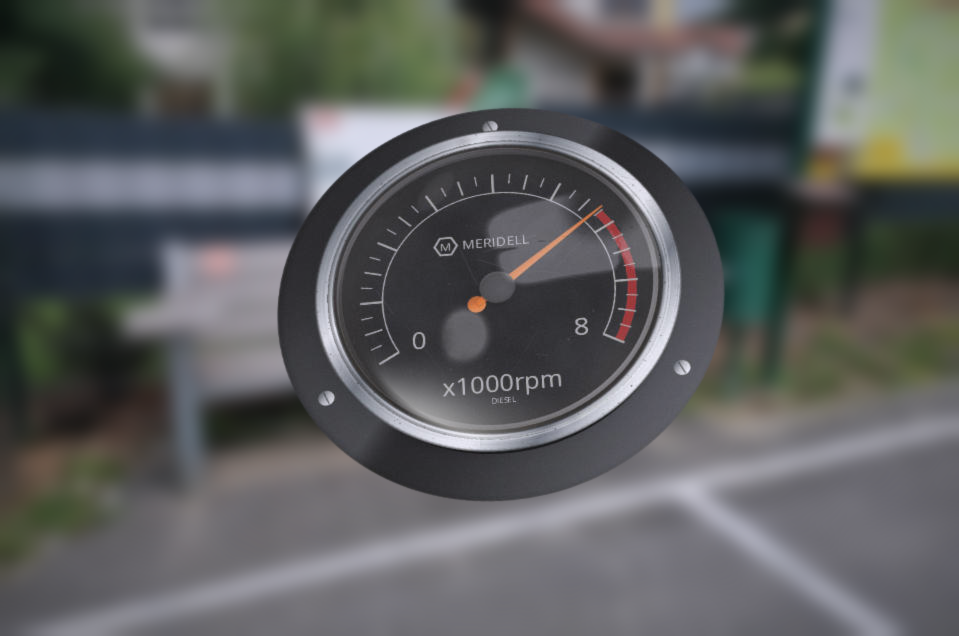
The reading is 5750 rpm
